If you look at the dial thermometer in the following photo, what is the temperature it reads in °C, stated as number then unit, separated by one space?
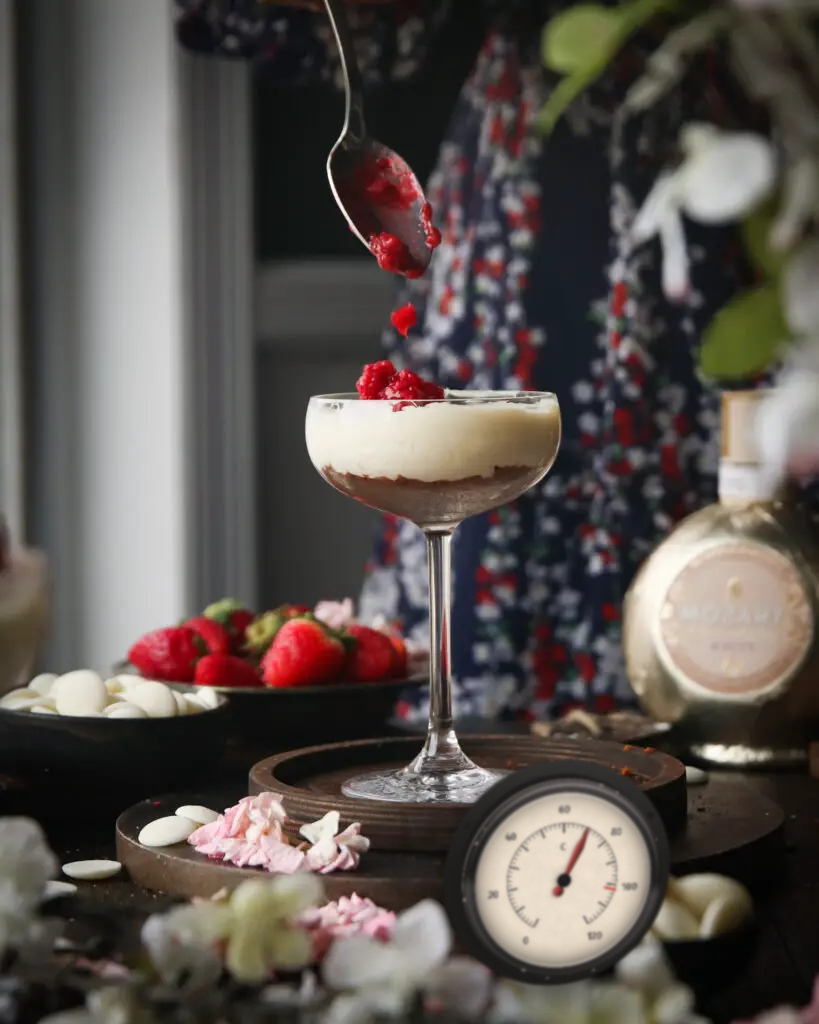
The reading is 70 °C
